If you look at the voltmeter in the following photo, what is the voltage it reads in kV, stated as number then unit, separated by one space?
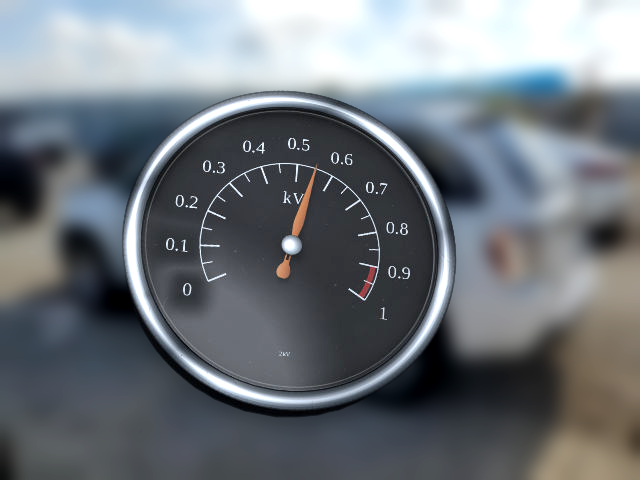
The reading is 0.55 kV
